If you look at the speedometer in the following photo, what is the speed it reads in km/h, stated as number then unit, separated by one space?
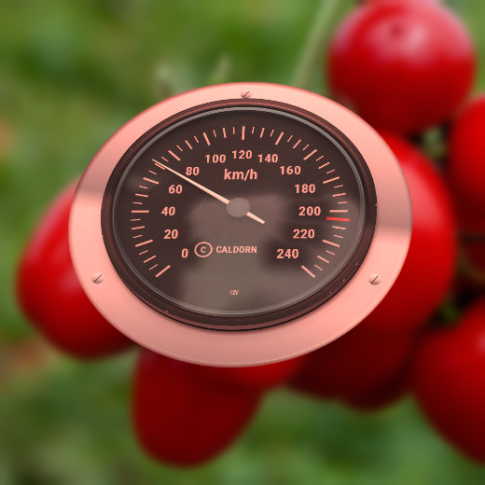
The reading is 70 km/h
